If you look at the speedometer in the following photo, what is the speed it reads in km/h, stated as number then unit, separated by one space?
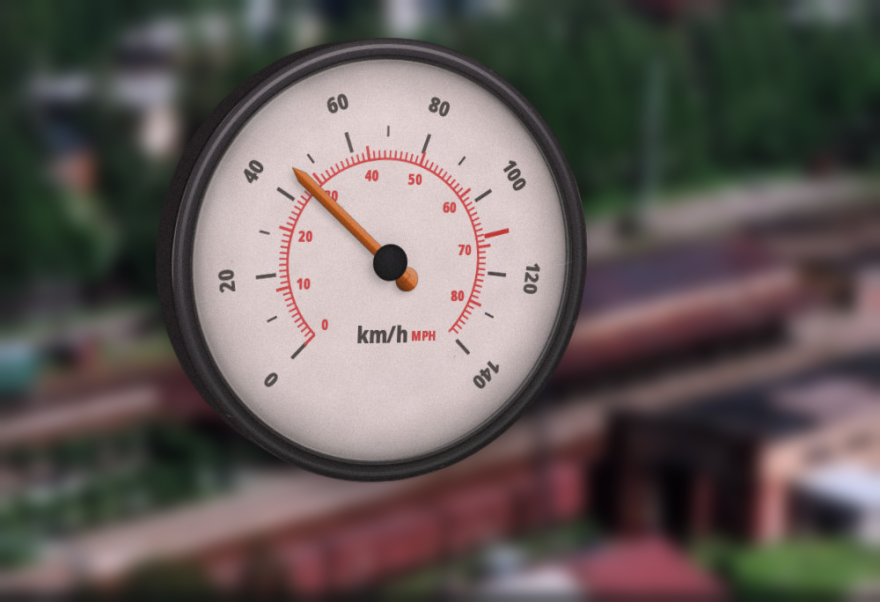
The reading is 45 km/h
